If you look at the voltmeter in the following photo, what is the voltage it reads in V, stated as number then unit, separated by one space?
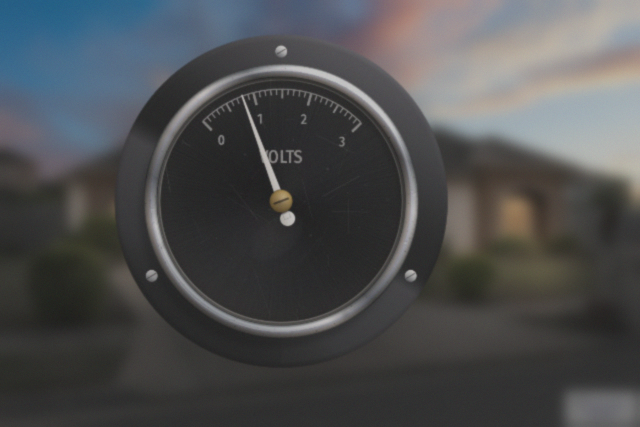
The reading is 0.8 V
